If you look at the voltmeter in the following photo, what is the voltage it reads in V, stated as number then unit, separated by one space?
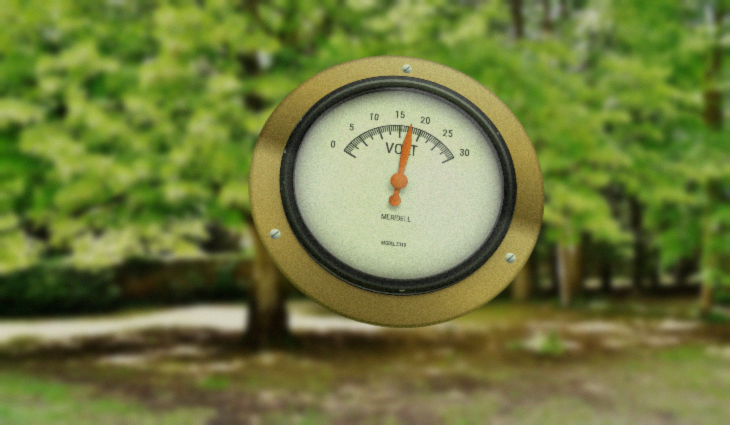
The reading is 17.5 V
